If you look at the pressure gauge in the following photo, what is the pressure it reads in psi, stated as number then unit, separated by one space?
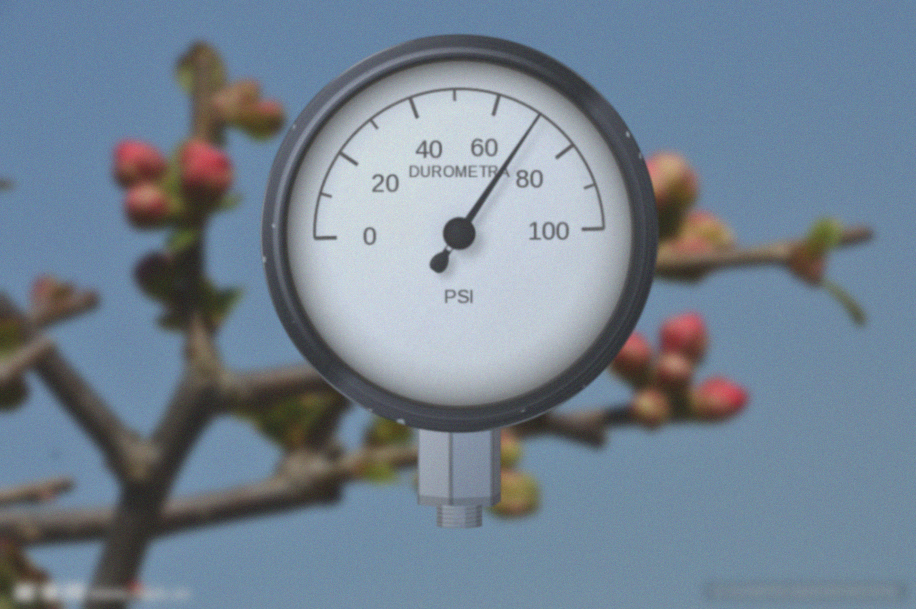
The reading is 70 psi
